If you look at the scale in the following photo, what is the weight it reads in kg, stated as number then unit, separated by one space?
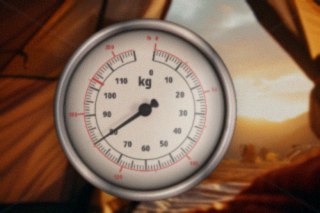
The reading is 80 kg
